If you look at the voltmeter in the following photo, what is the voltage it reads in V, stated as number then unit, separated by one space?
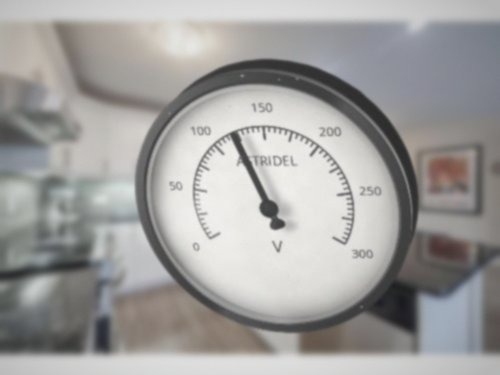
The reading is 125 V
